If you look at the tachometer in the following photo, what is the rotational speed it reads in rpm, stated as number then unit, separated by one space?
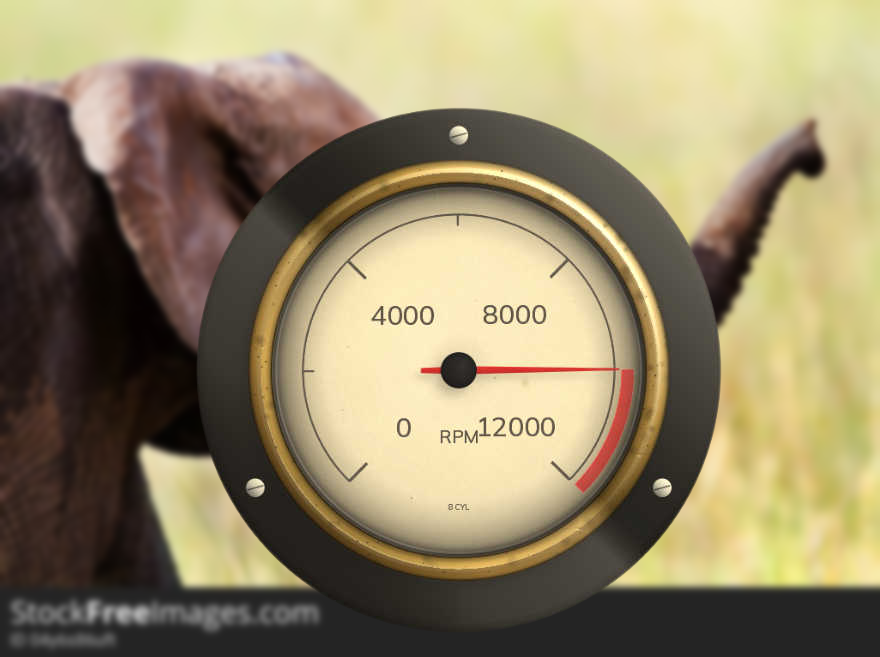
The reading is 10000 rpm
